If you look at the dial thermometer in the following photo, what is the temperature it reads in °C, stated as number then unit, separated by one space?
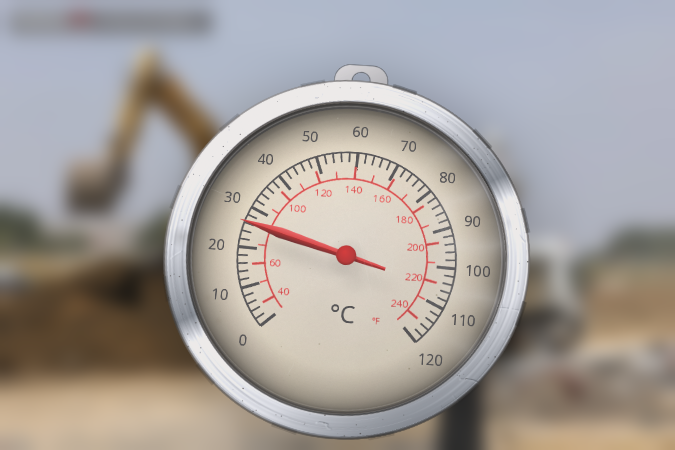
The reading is 26 °C
